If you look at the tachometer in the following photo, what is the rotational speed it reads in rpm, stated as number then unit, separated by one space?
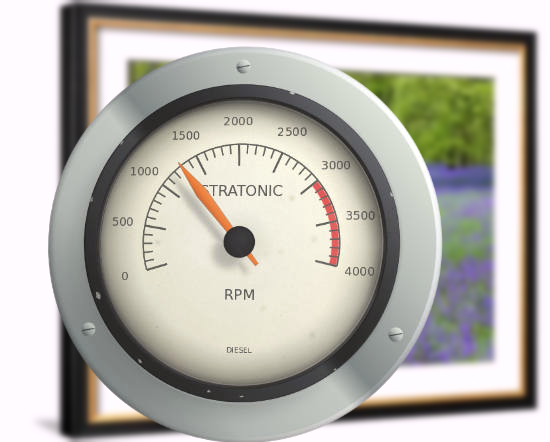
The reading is 1300 rpm
